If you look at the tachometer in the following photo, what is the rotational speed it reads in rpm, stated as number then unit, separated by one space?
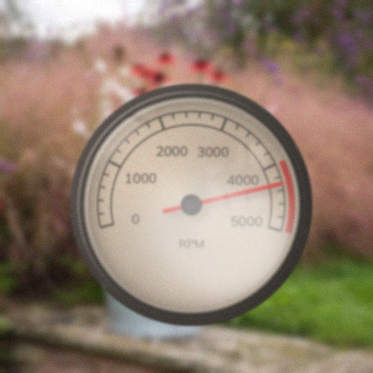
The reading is 4300 rpm
